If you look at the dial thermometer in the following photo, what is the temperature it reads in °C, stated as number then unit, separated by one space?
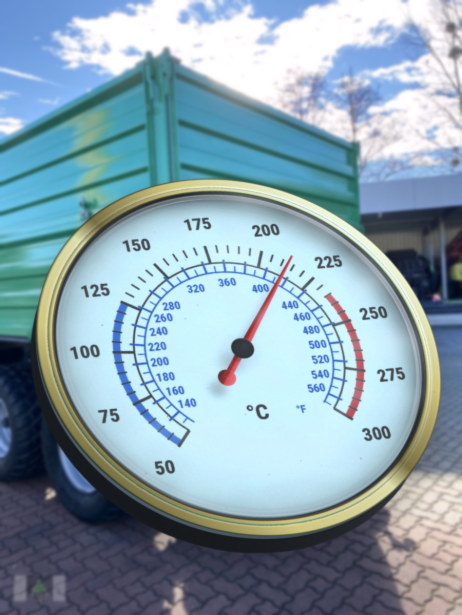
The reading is 212.5 °C
